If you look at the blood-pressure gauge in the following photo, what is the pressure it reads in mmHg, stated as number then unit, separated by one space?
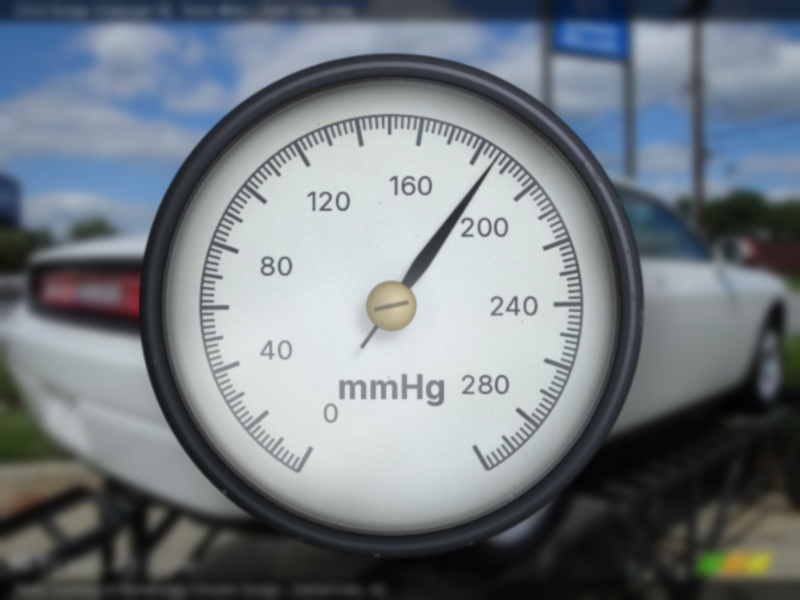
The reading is 186 mmHg
